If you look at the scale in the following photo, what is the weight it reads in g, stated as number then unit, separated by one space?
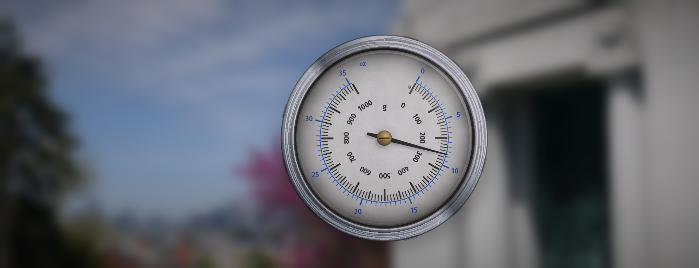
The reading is 250 g
